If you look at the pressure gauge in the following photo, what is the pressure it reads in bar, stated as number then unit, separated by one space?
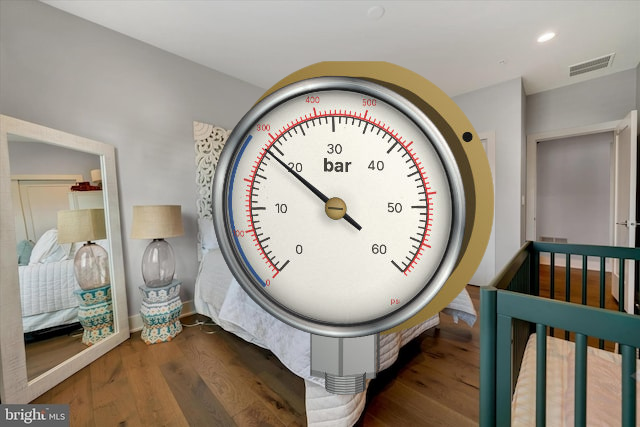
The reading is 19 bar
